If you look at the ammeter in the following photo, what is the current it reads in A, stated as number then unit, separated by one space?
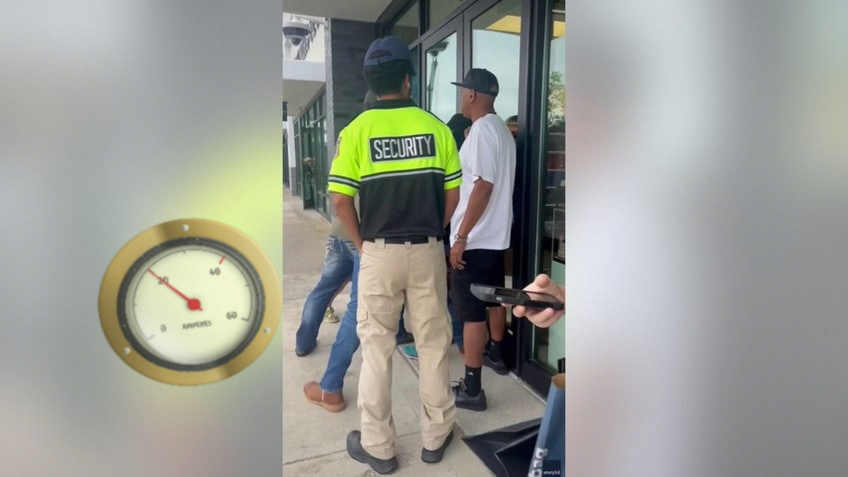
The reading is 20 A
